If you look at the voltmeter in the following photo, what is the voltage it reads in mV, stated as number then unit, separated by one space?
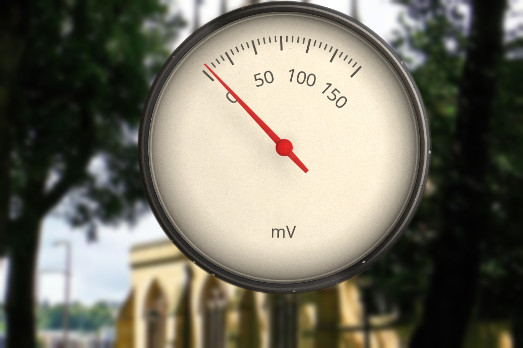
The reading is 5 mV
